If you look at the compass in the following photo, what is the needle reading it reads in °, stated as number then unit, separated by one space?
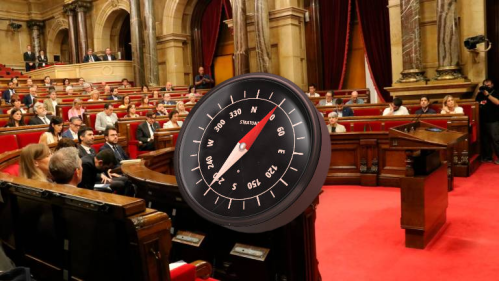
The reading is 30 °
